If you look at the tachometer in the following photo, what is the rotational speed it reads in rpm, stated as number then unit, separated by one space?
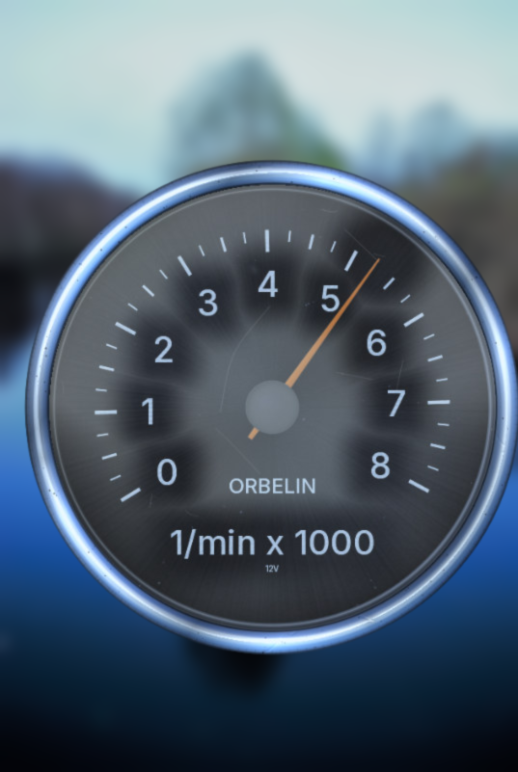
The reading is 5250 rpm
